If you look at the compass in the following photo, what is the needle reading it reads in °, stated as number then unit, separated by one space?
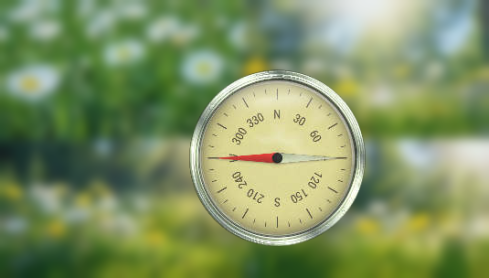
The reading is 270 °
